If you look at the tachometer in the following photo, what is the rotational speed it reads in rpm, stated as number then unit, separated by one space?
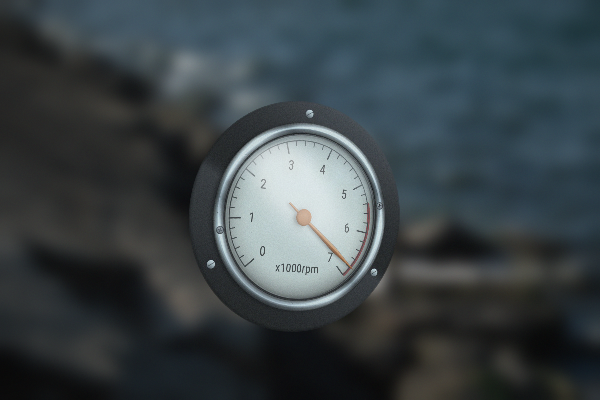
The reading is 6800 rpm
